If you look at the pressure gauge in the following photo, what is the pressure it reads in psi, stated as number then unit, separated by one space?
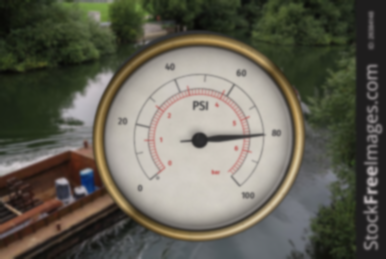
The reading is 80 psi
